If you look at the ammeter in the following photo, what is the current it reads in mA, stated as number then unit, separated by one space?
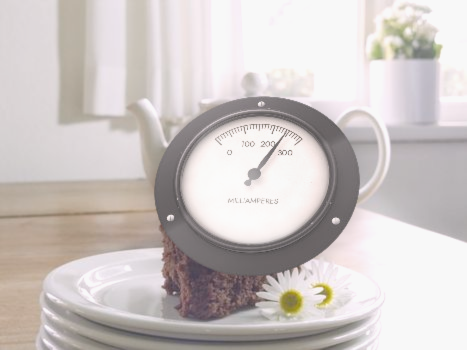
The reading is 250 mA
